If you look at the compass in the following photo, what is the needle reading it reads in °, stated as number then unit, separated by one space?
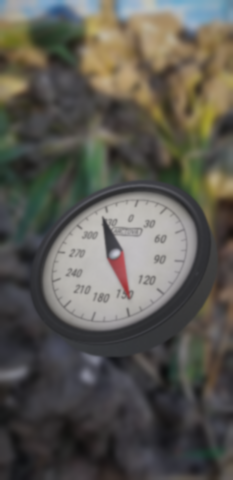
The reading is 145 °
